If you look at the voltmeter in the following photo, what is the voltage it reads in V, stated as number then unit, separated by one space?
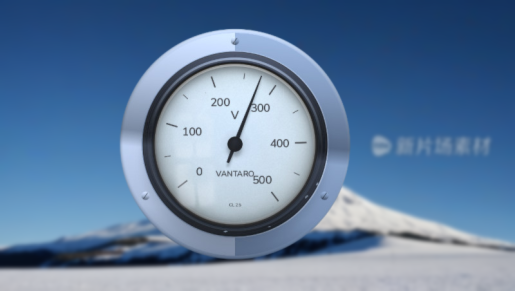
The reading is 275 V
